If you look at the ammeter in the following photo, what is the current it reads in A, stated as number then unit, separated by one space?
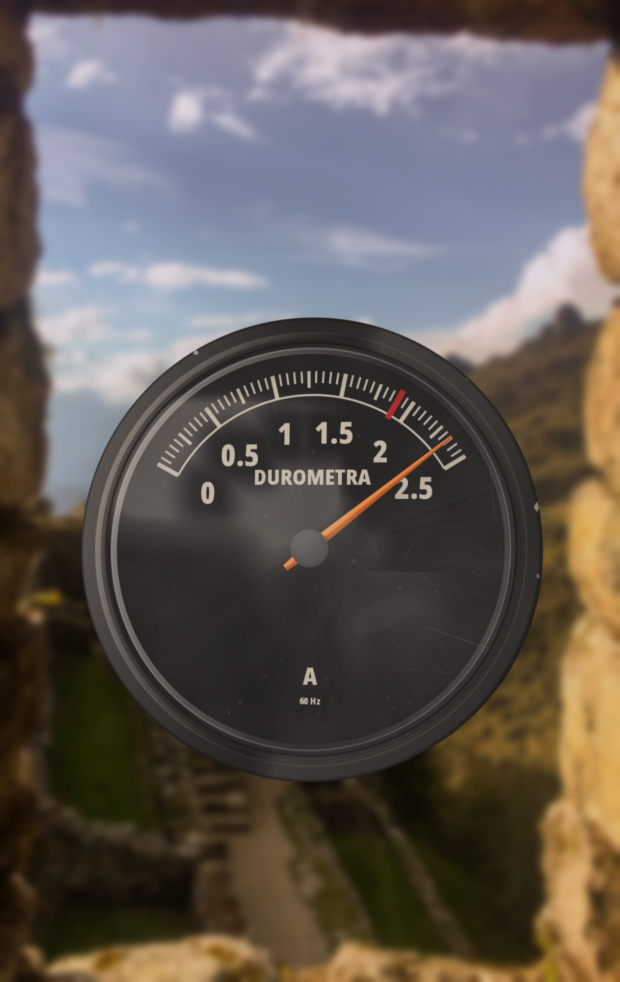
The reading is 2.35 A
